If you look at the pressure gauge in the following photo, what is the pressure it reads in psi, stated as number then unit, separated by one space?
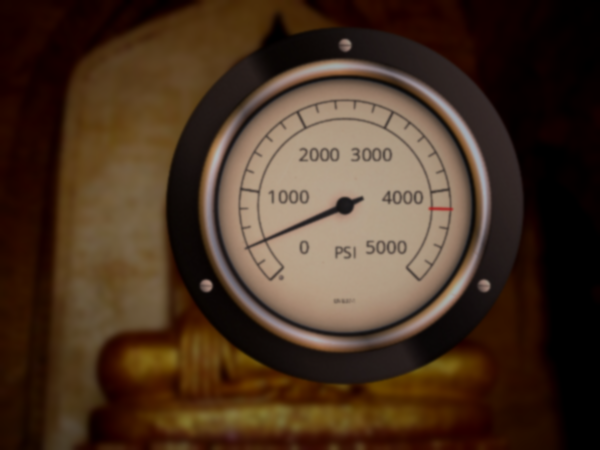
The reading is 400 psi
